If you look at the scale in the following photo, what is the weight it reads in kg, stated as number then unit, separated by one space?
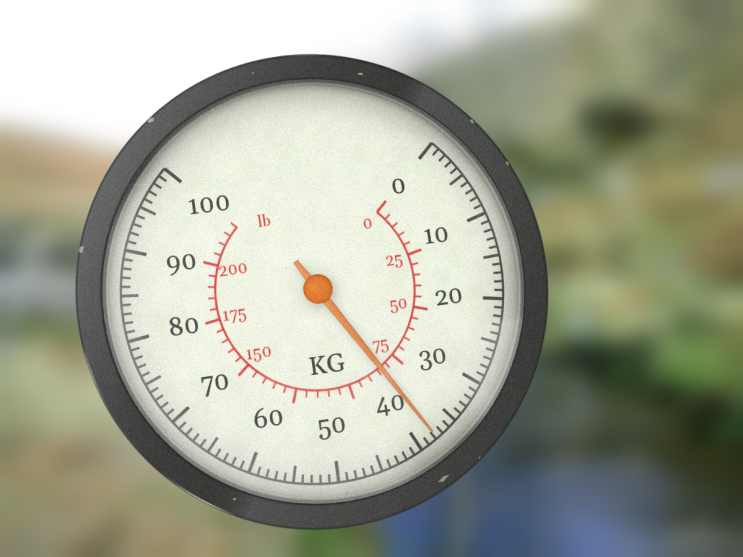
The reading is 38 kg
